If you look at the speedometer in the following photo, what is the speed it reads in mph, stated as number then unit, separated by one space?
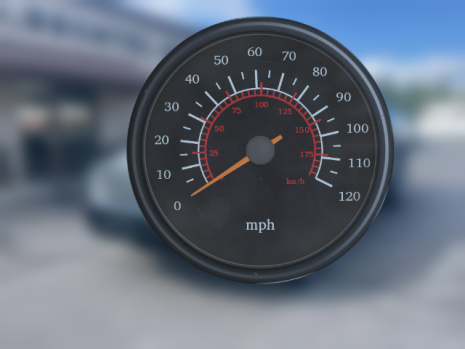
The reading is 0 mph
